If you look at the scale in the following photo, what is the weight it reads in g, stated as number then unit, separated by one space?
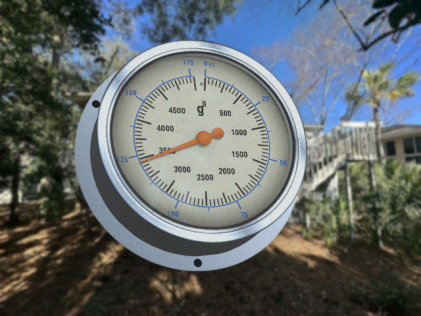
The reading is 3450 g
